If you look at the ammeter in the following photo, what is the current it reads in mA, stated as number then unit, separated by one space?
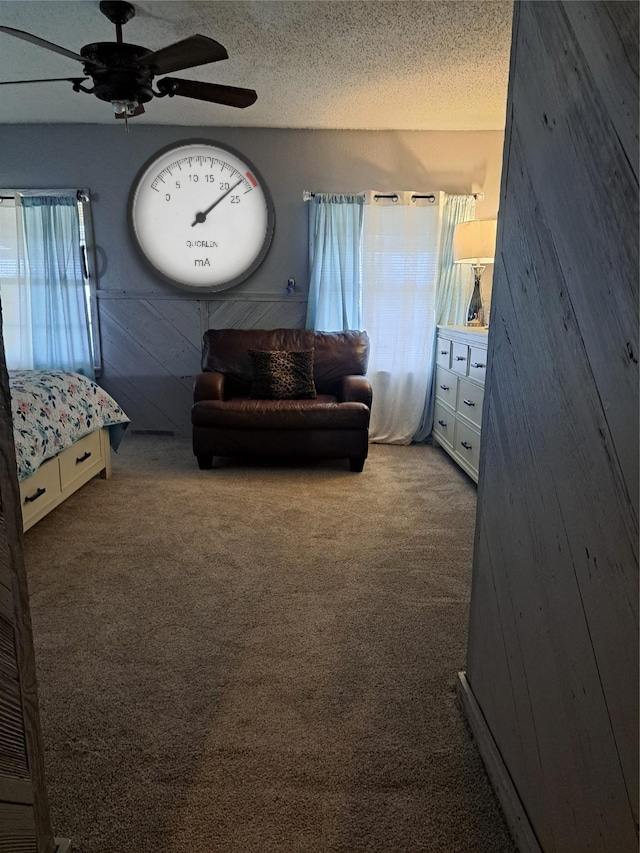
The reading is 22.5 mA
